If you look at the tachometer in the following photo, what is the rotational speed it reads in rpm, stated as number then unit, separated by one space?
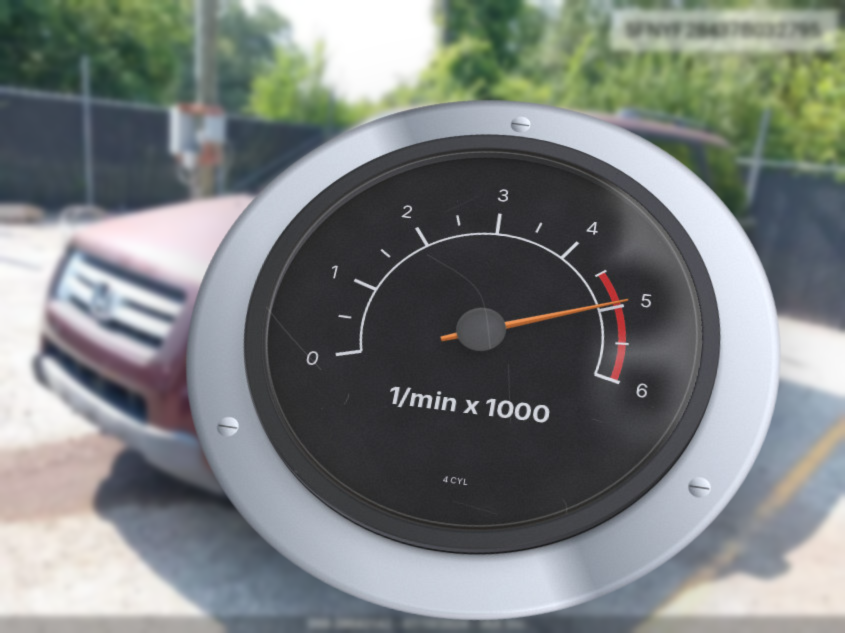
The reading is 5000 rpm
